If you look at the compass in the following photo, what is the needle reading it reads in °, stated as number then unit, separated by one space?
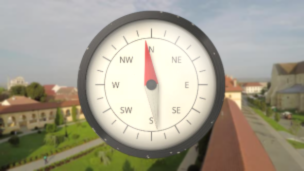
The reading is 352.5 °
